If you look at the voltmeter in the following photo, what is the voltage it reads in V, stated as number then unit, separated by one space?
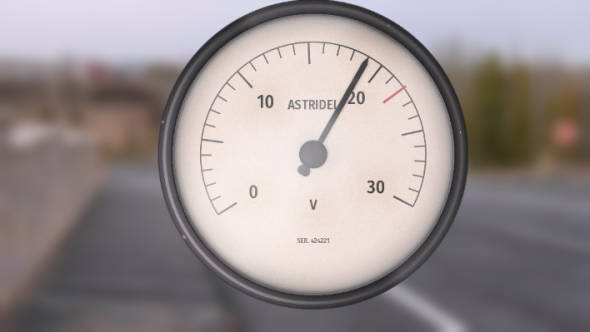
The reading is 19 V
